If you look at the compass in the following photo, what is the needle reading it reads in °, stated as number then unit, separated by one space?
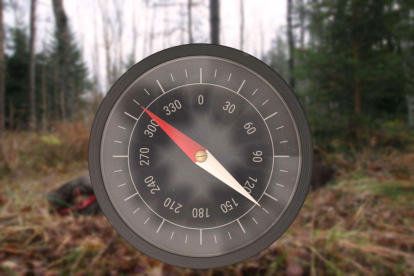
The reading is 310 °
